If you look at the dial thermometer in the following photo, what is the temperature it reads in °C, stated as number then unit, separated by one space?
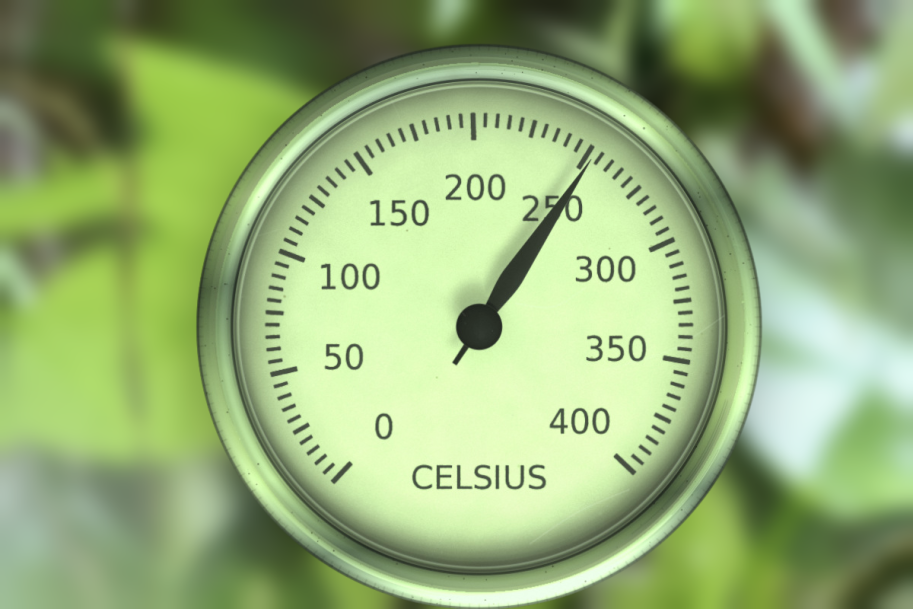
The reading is 252.5 °C
